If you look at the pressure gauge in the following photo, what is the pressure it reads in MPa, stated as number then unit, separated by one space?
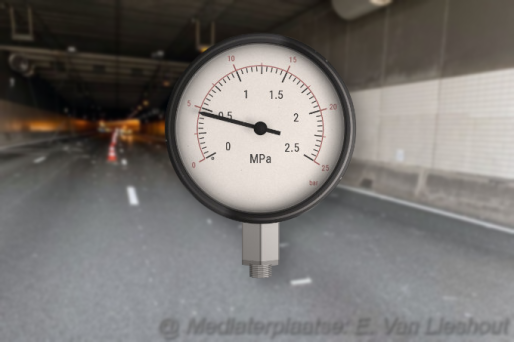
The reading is 0.45 MPa
